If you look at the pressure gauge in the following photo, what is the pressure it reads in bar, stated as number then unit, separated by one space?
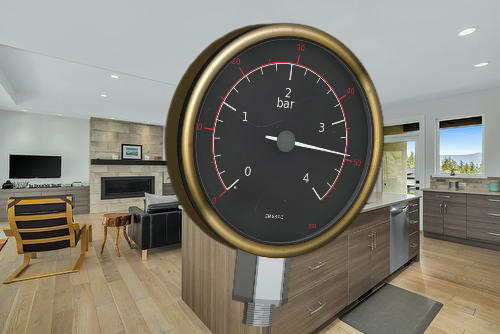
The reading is 3.4 bar
